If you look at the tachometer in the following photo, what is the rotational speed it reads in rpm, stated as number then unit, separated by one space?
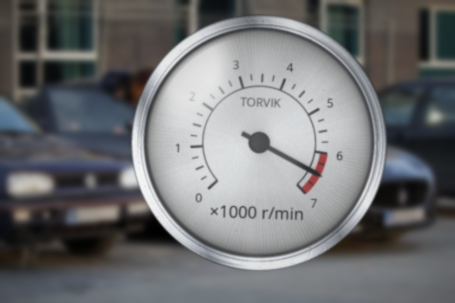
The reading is 6500 rpm
